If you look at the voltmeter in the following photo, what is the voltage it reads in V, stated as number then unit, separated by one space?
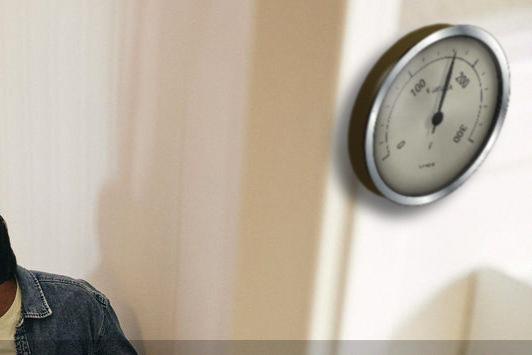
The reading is 160 V
